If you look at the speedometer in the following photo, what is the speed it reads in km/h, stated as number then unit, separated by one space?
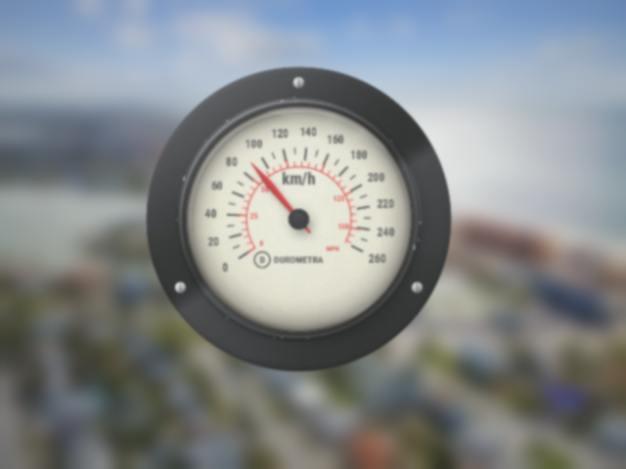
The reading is 90 km/h
